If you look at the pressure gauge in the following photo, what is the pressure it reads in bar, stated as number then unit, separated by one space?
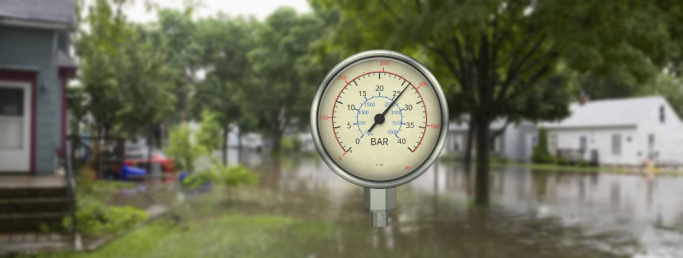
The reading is 26 bar
